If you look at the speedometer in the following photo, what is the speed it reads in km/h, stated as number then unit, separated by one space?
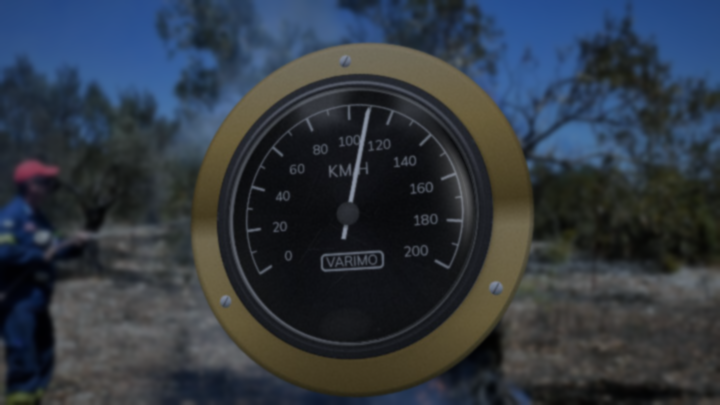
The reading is 110 km/h
